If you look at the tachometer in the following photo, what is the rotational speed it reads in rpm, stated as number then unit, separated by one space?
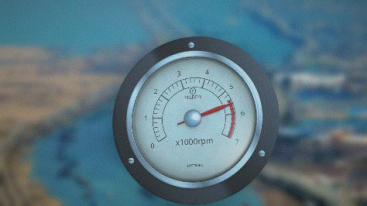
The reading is 5600 rpm
